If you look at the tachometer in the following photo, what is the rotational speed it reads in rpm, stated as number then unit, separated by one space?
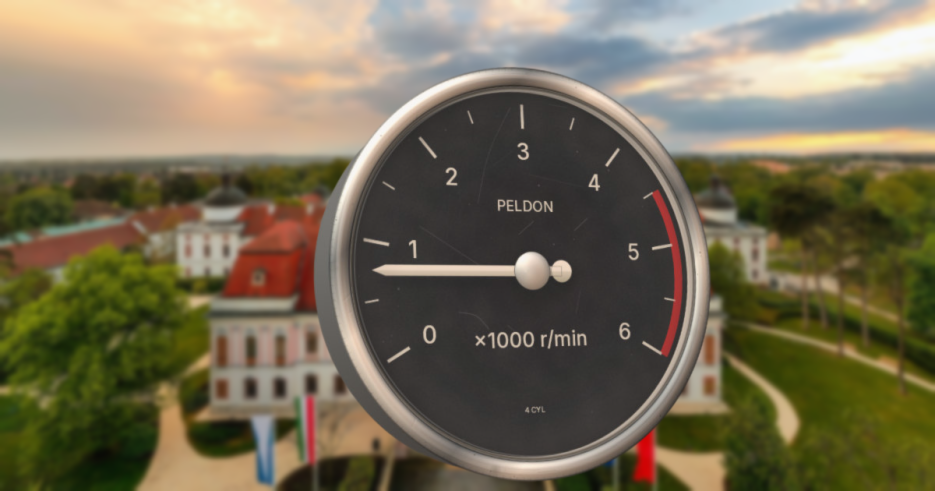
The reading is 750 rpm
